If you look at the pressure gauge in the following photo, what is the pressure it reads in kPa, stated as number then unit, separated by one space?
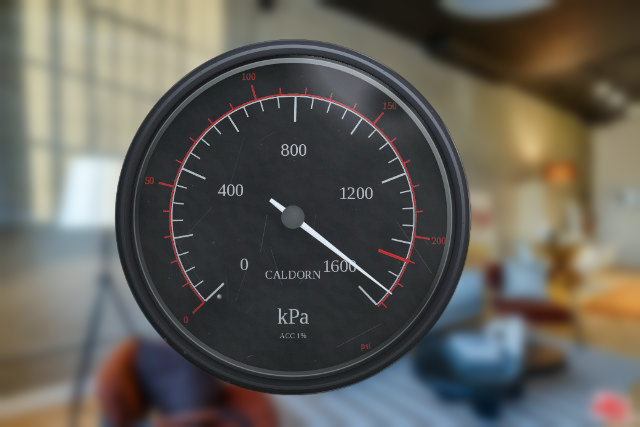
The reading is 1550 kPa
